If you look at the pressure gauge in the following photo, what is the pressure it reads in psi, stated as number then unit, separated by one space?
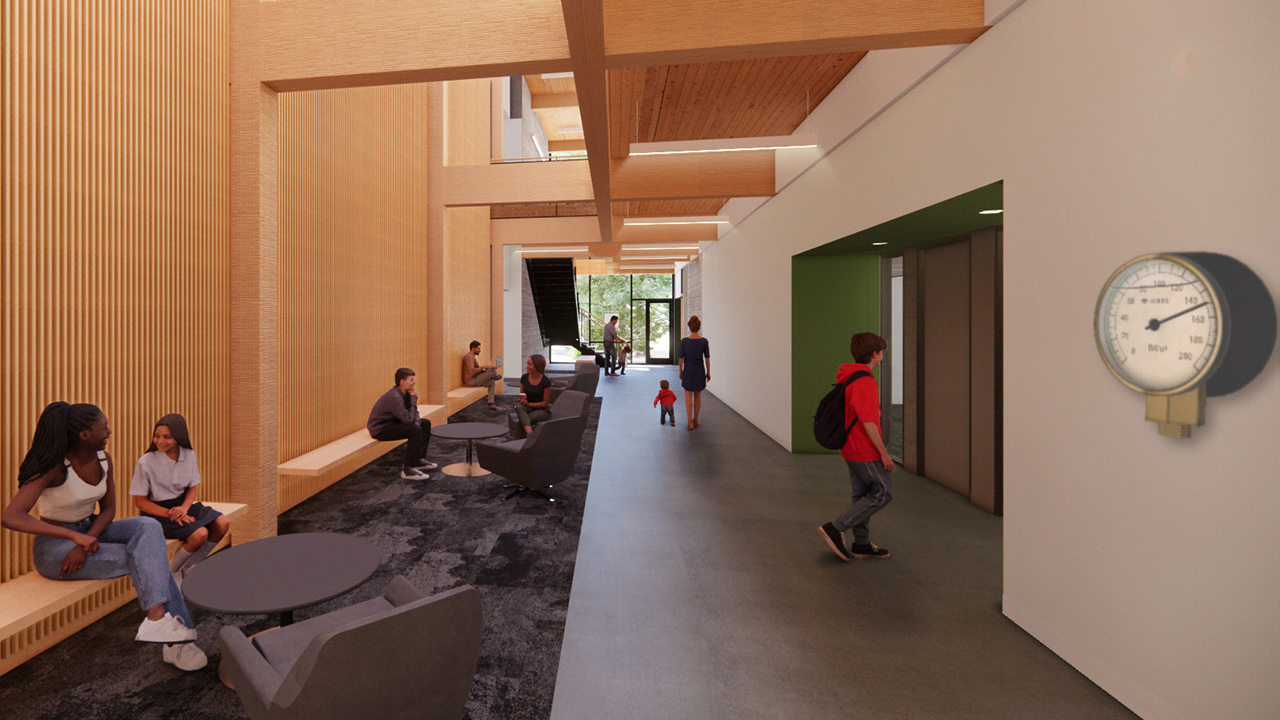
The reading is 150 psi
